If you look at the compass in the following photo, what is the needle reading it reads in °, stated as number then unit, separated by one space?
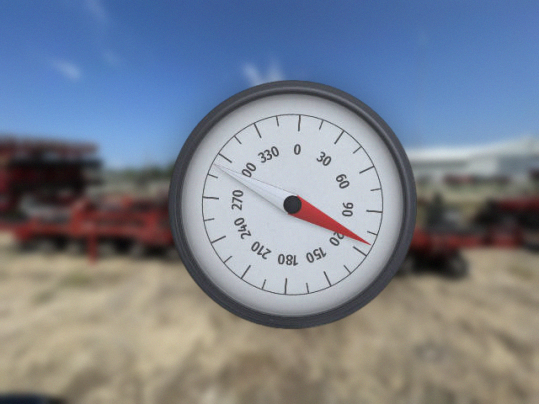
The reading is 112.5 °
